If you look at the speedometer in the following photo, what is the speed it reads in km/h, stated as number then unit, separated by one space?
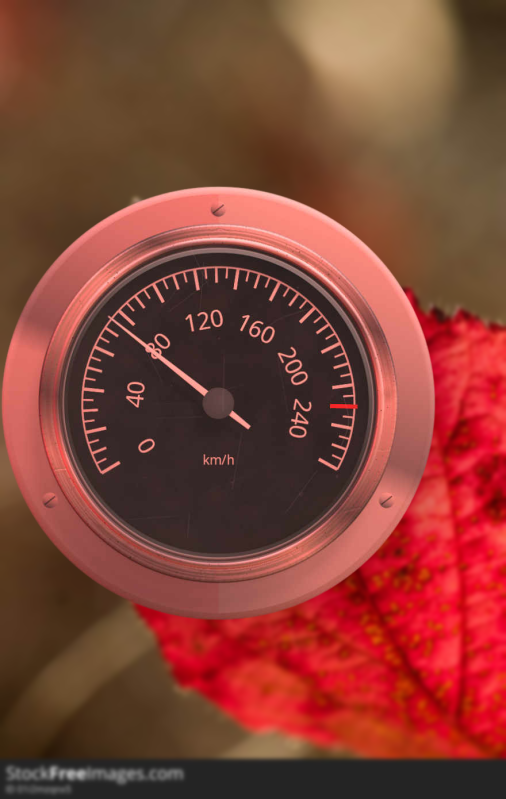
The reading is 75 km/h
